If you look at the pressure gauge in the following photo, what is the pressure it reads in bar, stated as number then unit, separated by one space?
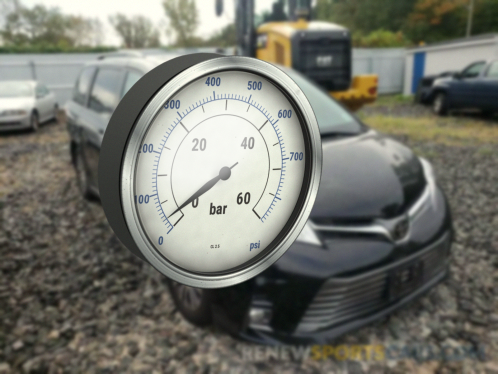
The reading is 2.5 bar
